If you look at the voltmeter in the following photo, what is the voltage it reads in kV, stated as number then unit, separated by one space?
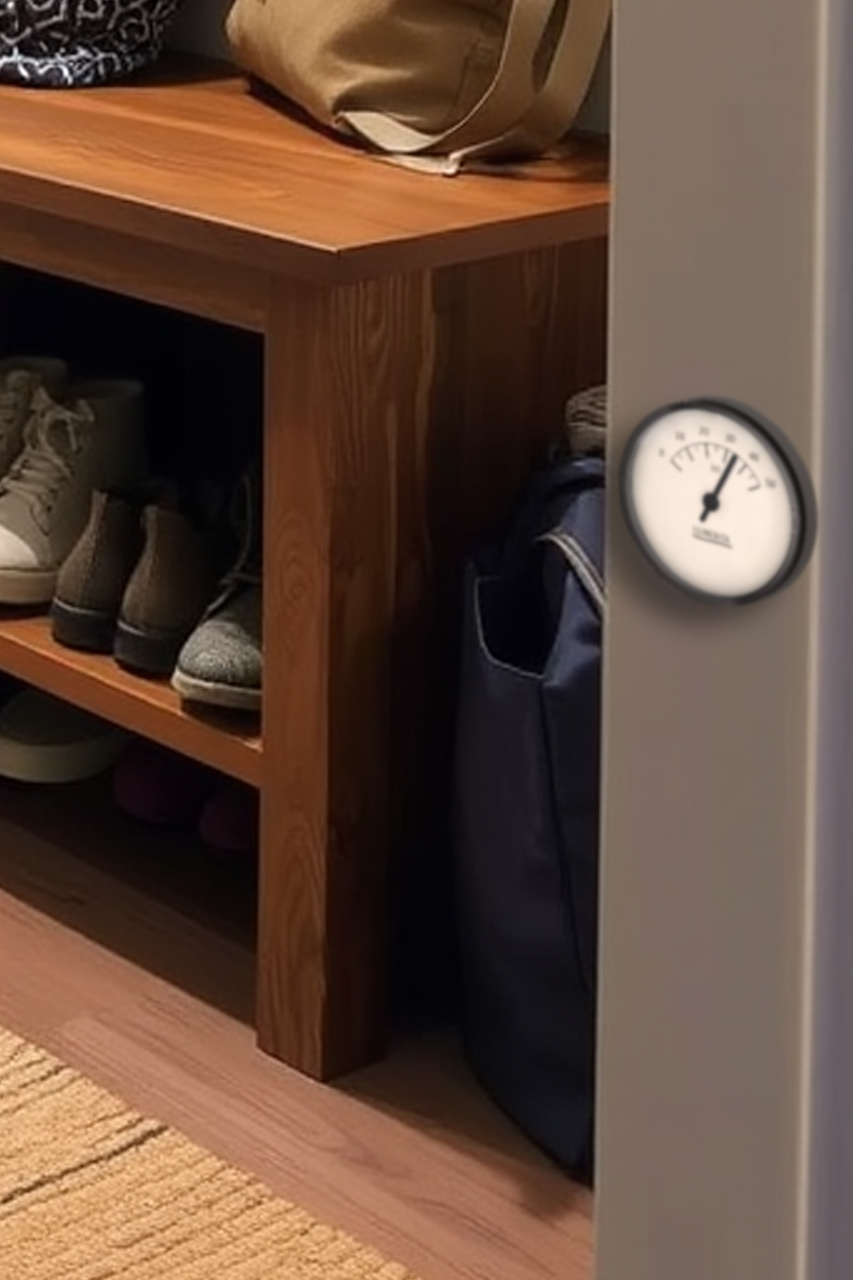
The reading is 35 kV
